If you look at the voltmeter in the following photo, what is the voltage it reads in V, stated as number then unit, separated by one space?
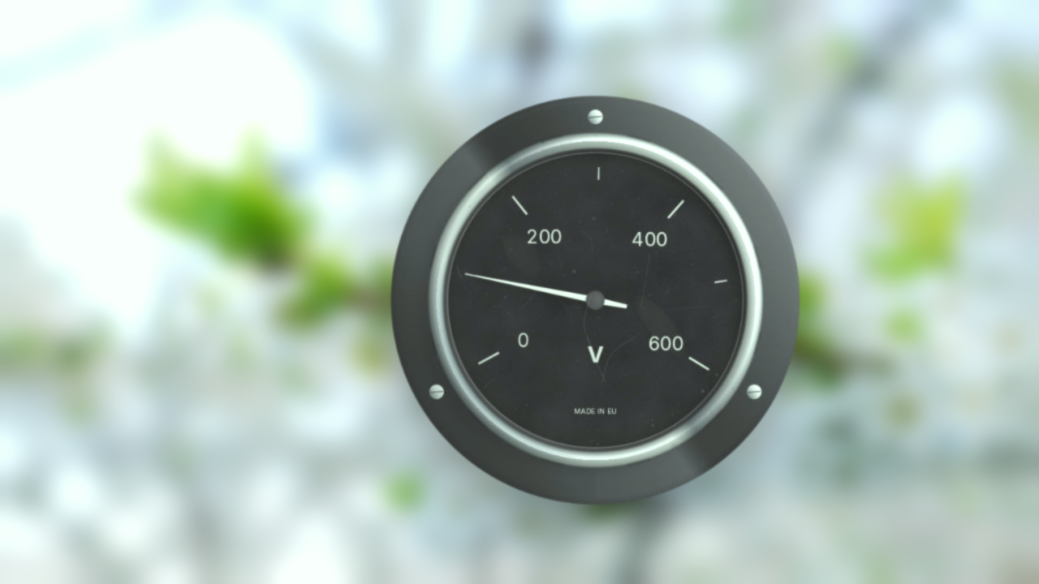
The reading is 100 V
